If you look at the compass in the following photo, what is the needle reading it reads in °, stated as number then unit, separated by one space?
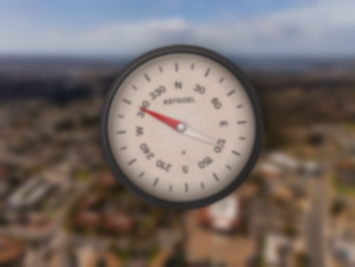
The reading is 300 °
